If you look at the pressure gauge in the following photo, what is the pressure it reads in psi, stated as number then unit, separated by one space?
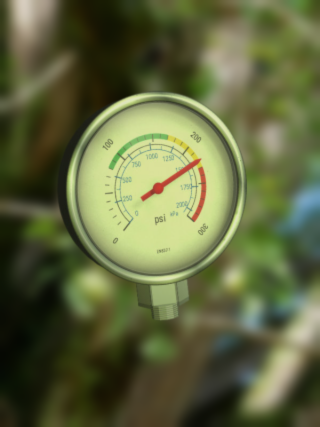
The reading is 220 psi
